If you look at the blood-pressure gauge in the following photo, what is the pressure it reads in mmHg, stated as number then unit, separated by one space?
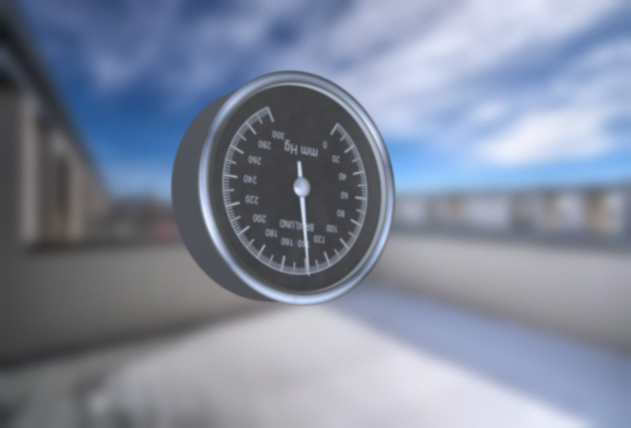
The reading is 140 mmHg
